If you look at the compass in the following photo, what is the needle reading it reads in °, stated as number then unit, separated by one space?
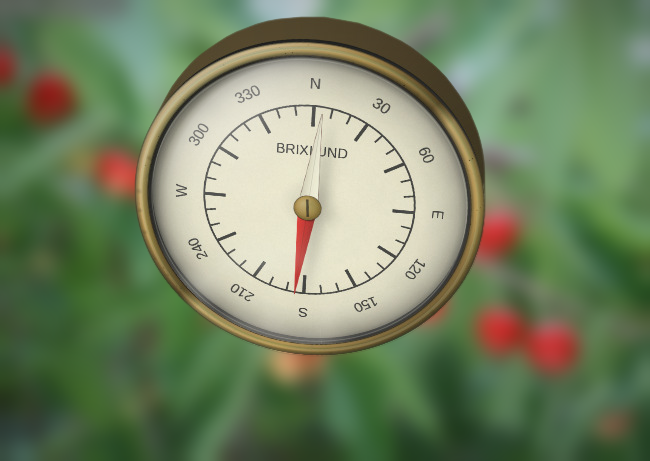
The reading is 185 °
